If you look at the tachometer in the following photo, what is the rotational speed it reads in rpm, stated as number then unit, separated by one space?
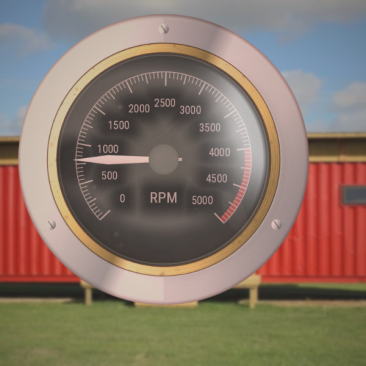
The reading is 800 rpm
